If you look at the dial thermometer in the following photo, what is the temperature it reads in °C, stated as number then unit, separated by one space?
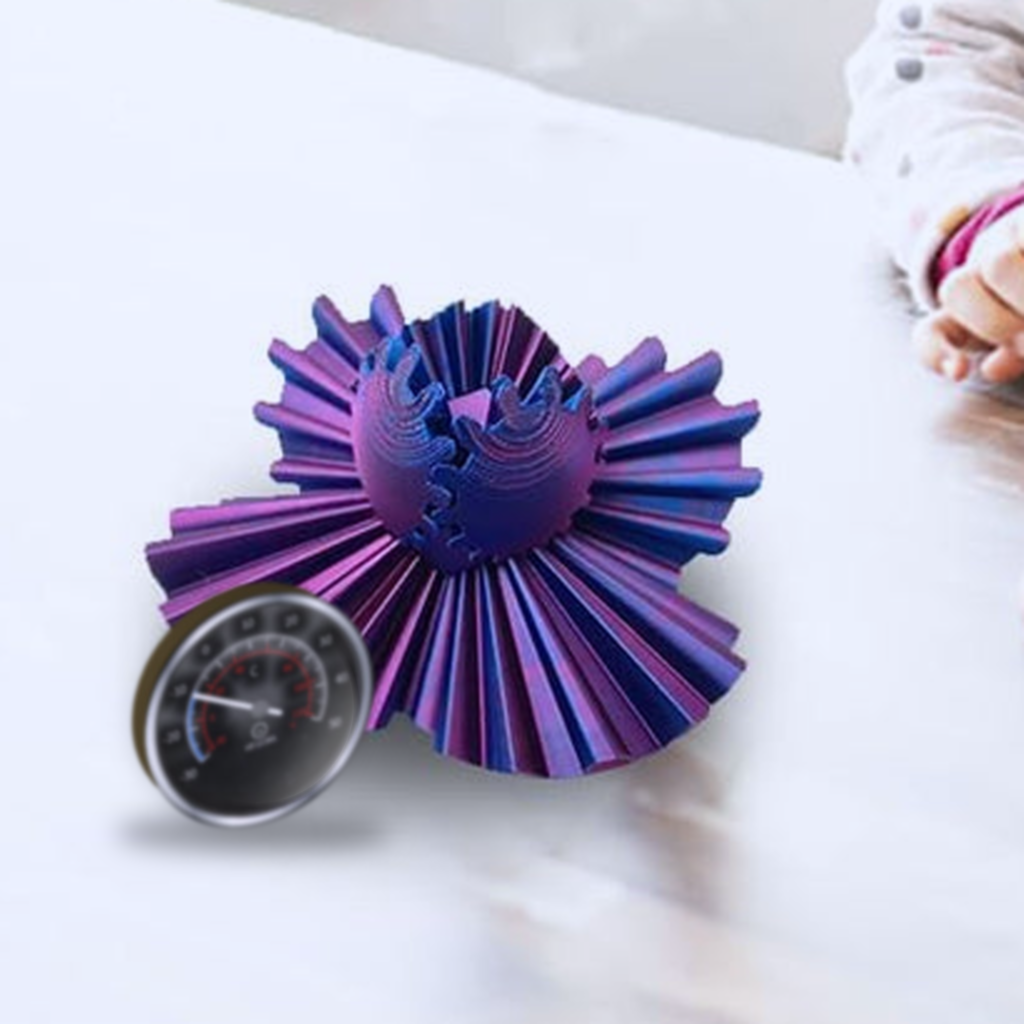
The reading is -10 °C
